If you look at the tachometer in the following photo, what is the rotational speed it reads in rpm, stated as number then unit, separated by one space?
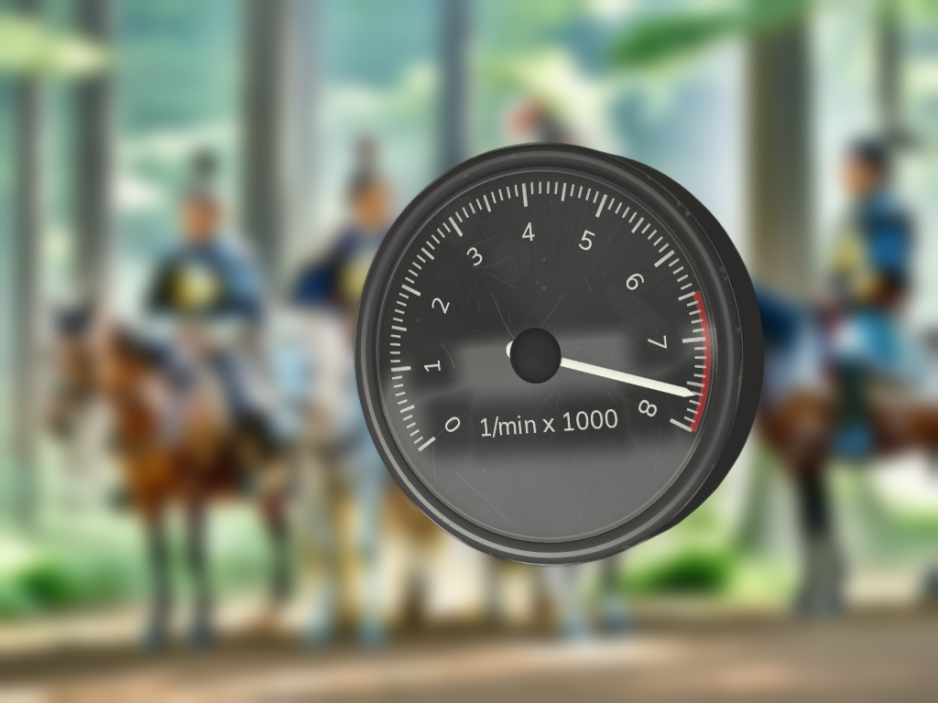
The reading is 7600 rpm
